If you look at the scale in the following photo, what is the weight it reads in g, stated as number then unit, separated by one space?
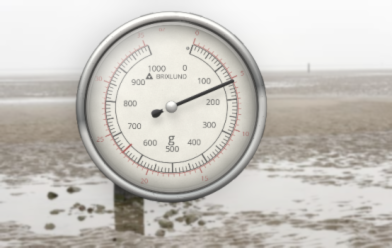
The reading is 150 g
